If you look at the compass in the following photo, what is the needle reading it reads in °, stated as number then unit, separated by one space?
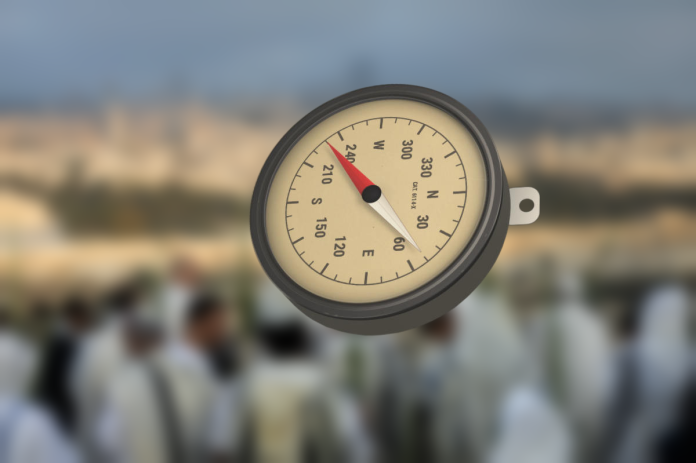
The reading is 230 °
